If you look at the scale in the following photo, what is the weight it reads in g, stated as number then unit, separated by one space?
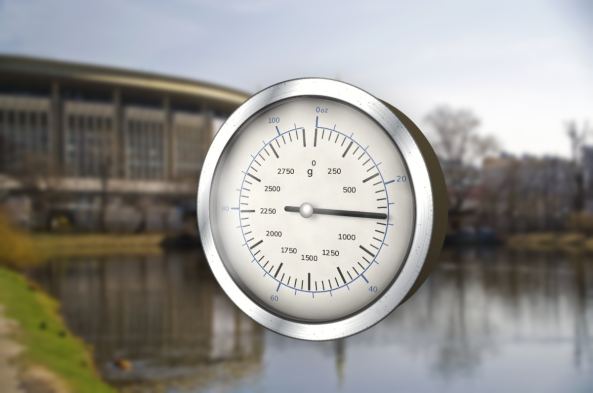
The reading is 750 g
